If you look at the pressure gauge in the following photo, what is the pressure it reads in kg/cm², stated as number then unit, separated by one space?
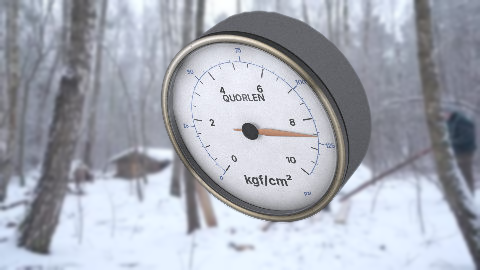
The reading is 8.5 kg/cm²
